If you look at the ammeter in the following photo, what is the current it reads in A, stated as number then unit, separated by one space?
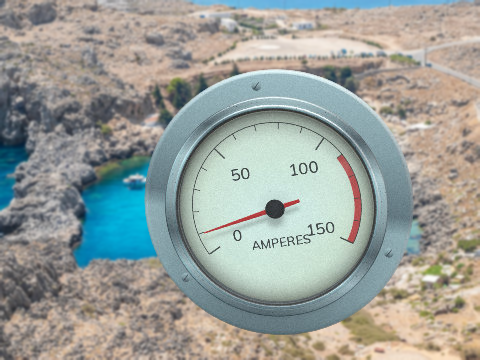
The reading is 10 A
